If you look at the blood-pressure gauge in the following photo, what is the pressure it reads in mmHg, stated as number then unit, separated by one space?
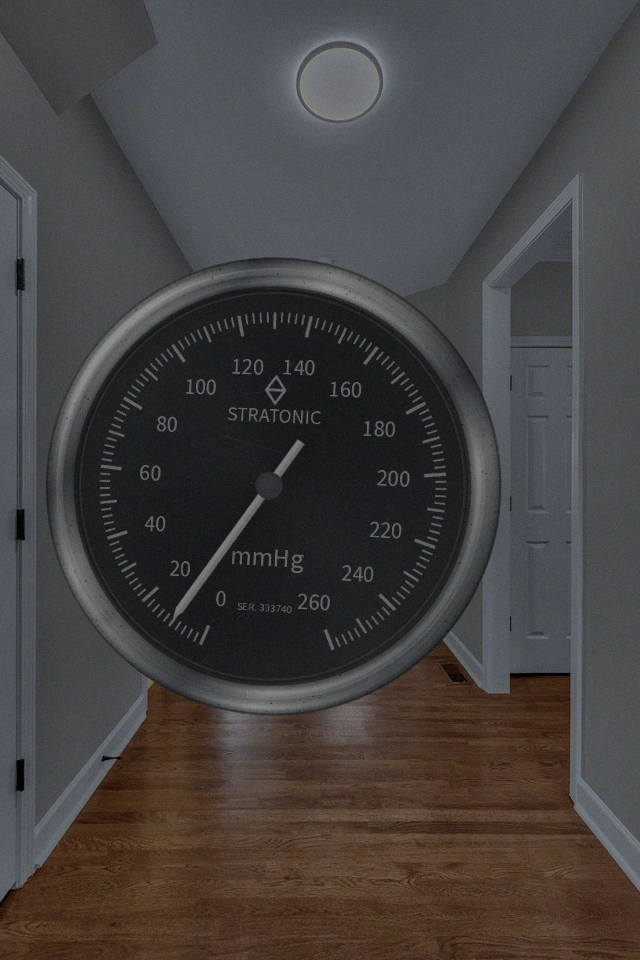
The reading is 10 mmHg
